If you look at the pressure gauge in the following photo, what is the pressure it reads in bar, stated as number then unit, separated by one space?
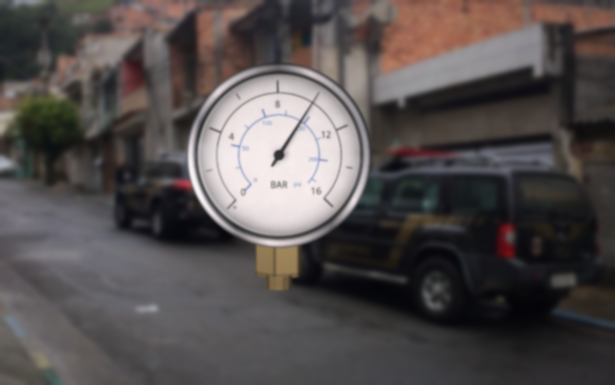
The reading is 10 bar
